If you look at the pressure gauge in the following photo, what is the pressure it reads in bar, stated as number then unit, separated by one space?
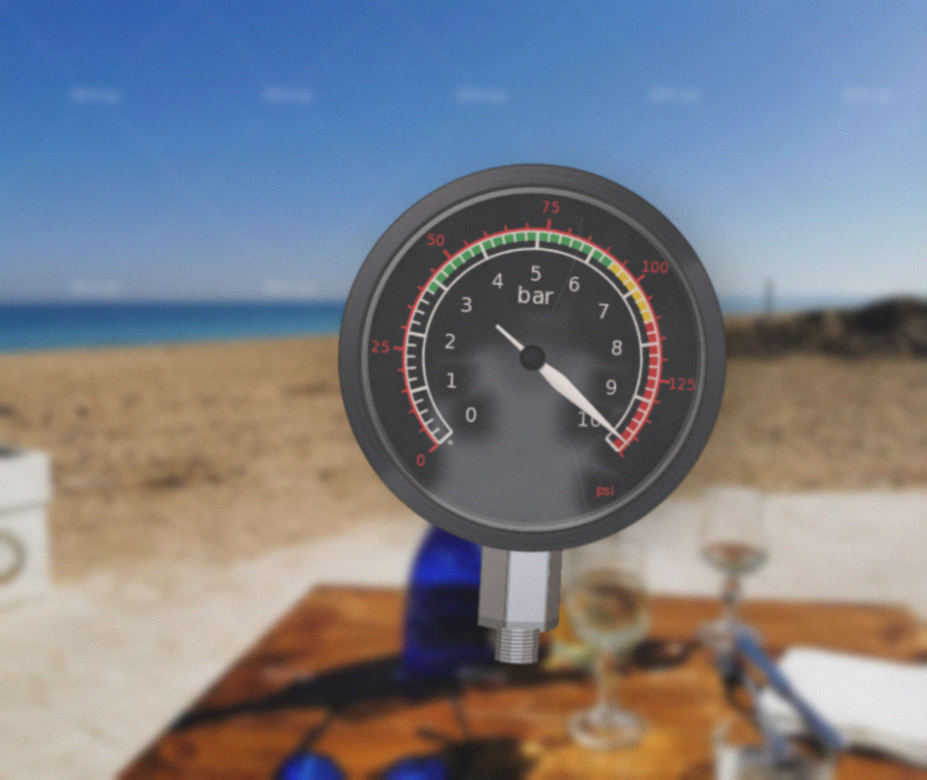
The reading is 9.8 bar
